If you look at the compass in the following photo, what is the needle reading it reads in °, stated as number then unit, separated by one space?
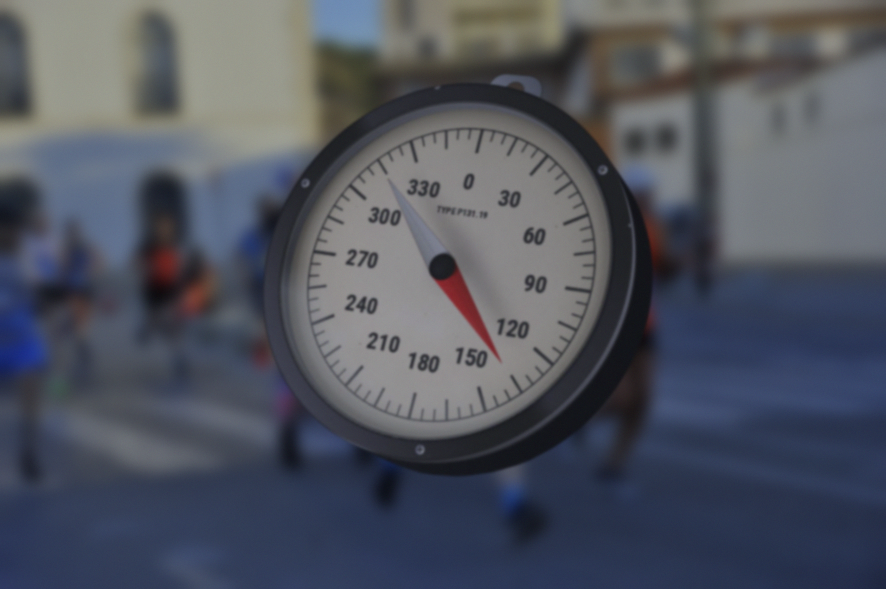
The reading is 135 °
